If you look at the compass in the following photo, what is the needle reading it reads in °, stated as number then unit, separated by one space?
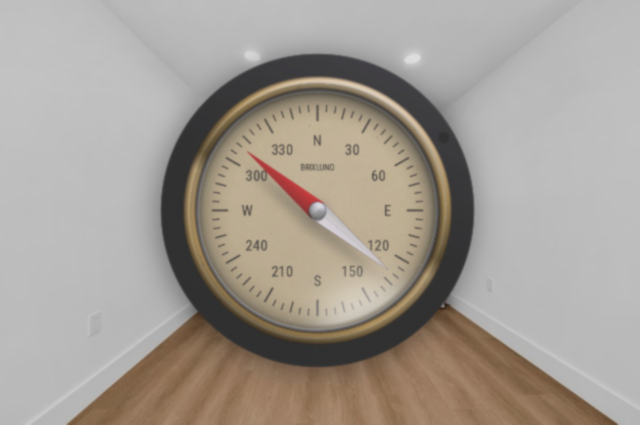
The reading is 310 °
